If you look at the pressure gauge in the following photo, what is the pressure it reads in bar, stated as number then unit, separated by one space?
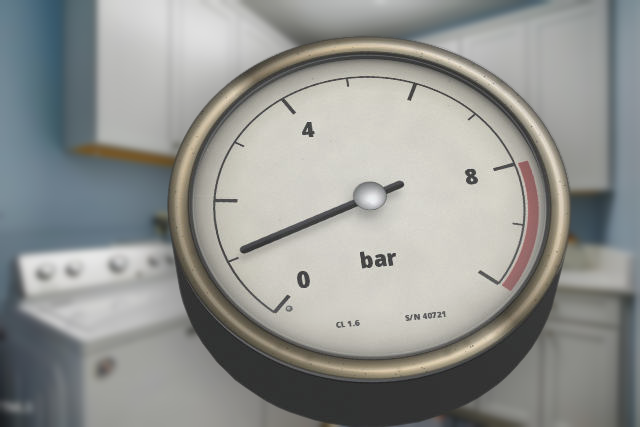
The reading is 1 bar
